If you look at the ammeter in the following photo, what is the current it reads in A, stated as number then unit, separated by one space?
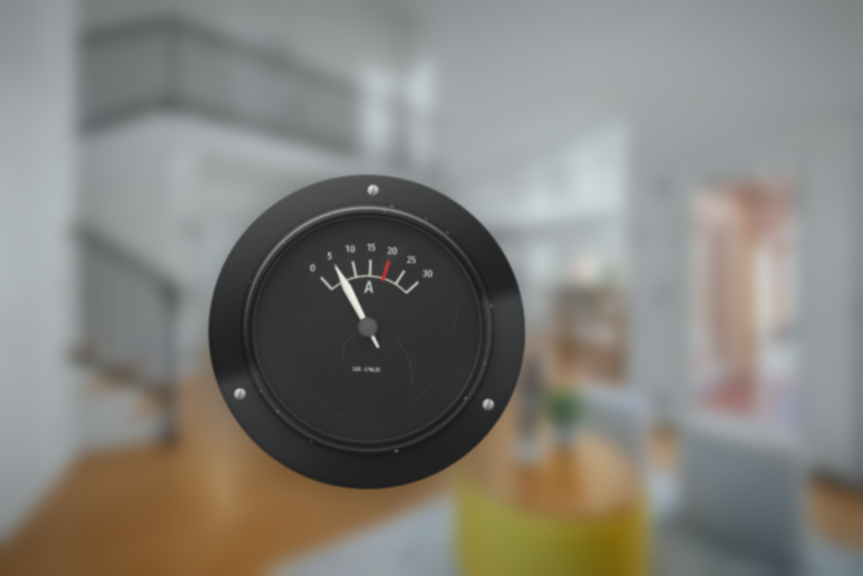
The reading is 5 A
